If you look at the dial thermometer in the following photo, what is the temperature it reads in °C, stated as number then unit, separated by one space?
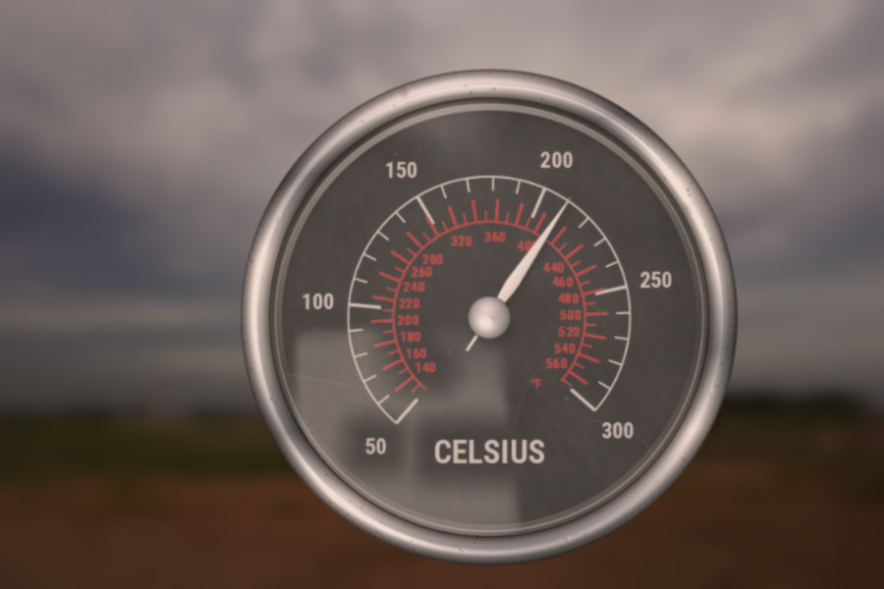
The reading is 210 °C
